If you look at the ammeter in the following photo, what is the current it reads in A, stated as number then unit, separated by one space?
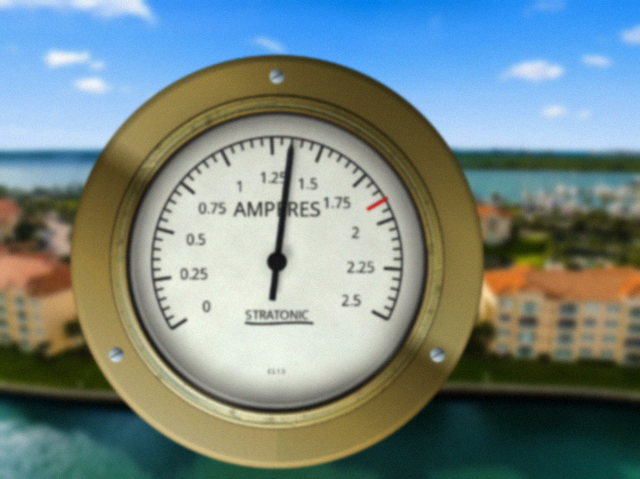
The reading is 1.35 A
